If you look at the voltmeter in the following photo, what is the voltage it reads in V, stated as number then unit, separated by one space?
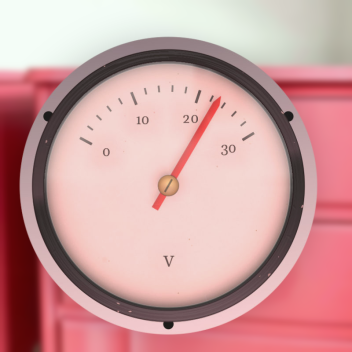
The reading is 23 V
